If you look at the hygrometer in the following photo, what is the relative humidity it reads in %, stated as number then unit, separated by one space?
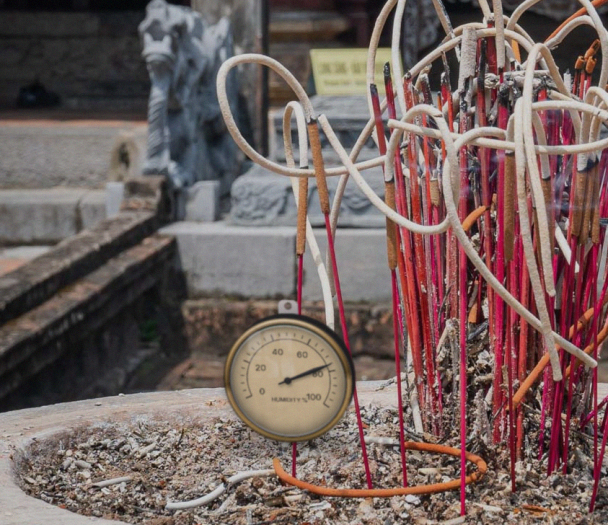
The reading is 76 %
